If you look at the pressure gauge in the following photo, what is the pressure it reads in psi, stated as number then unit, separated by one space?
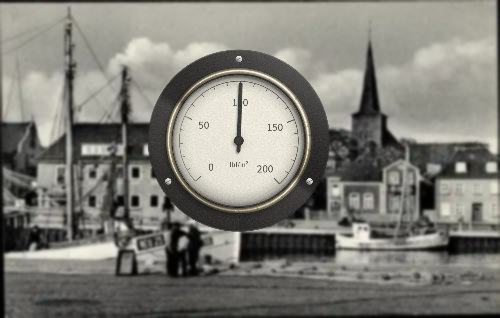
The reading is 100 psi
